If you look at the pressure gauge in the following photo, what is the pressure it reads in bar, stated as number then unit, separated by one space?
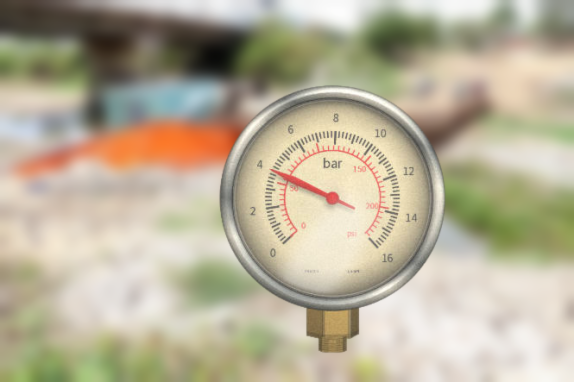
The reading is 4 bar
